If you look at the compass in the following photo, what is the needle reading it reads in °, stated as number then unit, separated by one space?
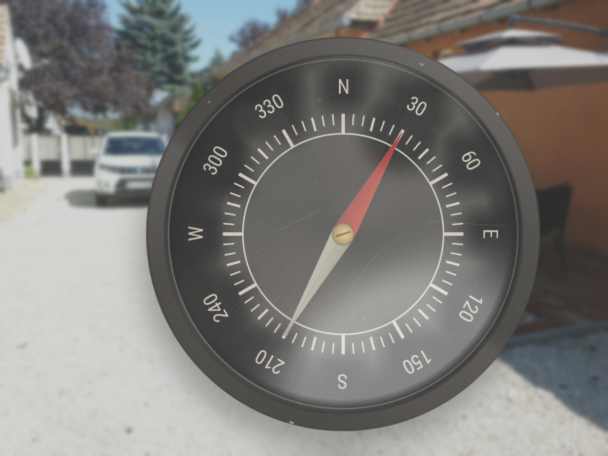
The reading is 30 °
